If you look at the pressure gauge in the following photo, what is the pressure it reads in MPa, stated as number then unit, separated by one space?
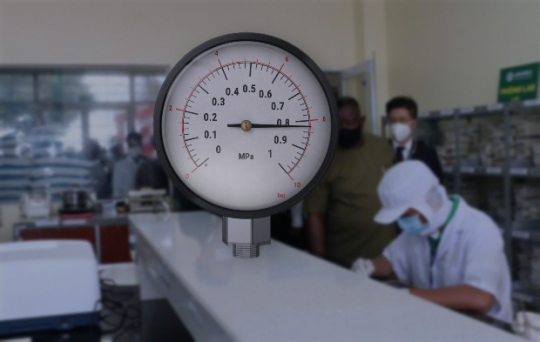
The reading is 0.82 MPa
